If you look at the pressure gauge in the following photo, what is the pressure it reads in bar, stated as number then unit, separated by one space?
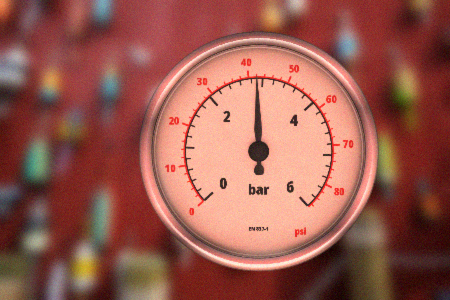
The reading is 2.9 bar
